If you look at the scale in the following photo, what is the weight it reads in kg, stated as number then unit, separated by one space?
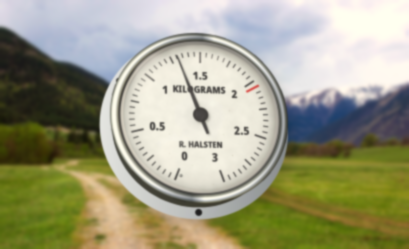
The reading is 1.3 kg
